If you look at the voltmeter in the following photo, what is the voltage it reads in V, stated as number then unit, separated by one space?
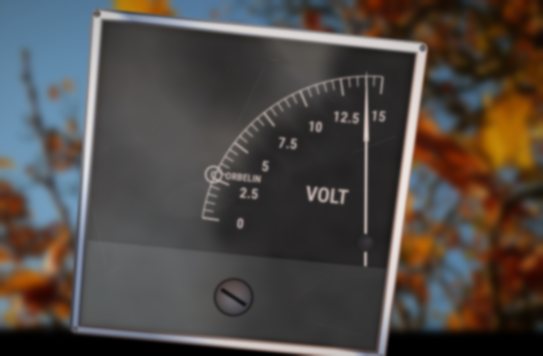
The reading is 14 V
